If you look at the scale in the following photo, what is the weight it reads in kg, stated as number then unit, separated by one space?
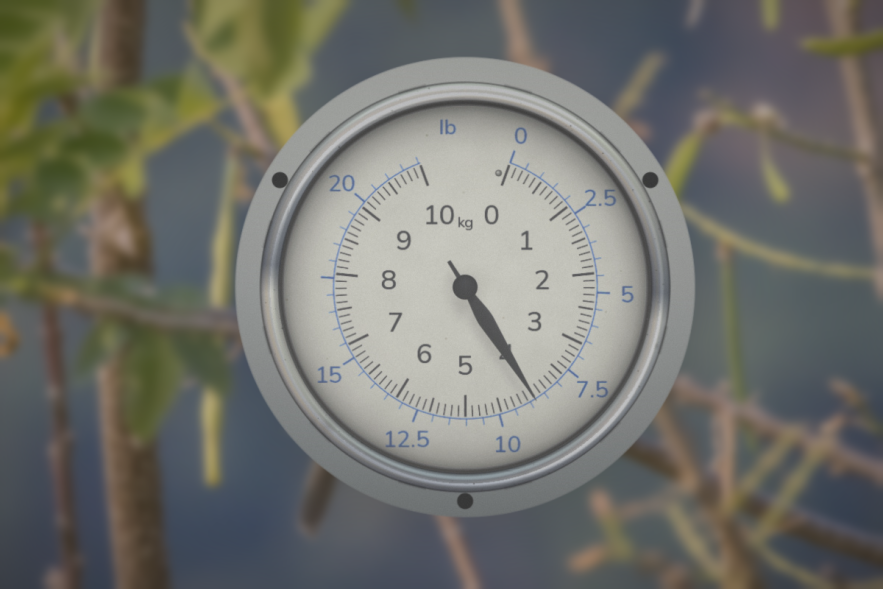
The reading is 4 kg
